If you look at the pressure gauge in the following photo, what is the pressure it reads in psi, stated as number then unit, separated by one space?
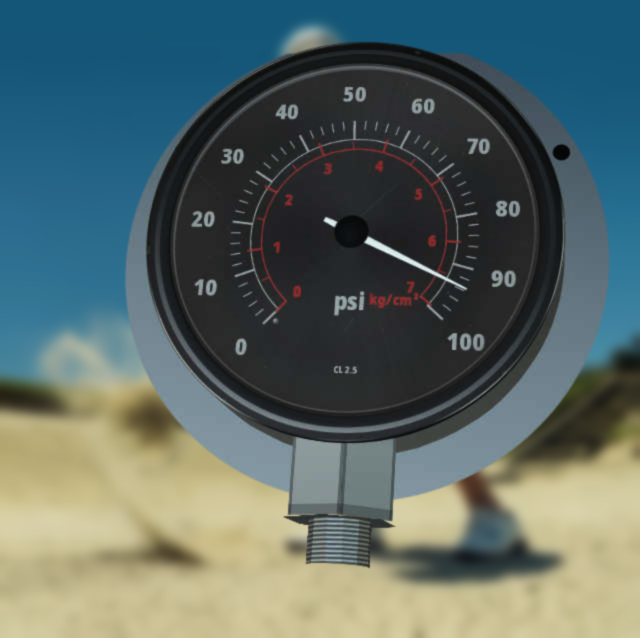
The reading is 94 psi
